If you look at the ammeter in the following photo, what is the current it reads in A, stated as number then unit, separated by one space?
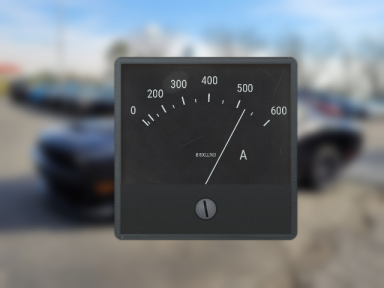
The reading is 525 A
